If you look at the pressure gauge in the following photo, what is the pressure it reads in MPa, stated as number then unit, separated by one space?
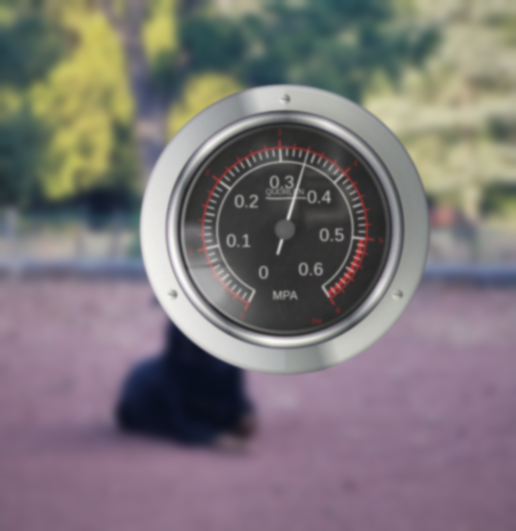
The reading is 0.34 MPa
